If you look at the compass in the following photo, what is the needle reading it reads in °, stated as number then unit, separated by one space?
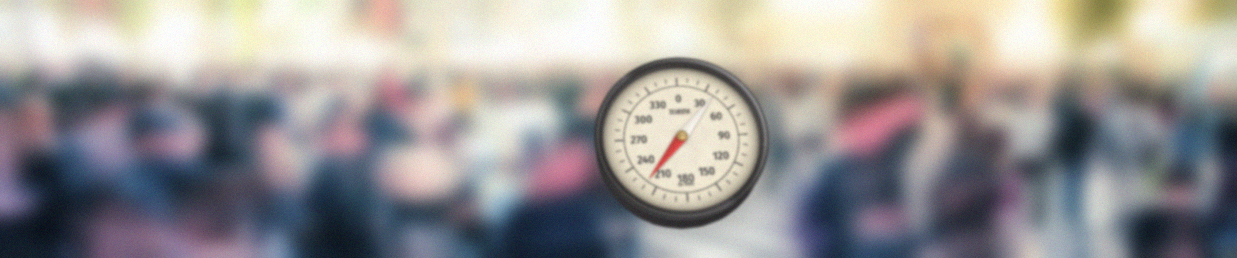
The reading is 220 °
